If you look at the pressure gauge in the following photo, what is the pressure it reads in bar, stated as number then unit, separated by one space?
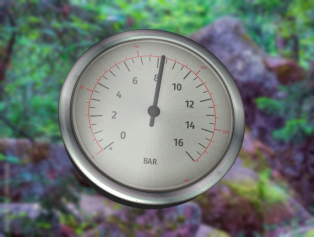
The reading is 8.25 bar
